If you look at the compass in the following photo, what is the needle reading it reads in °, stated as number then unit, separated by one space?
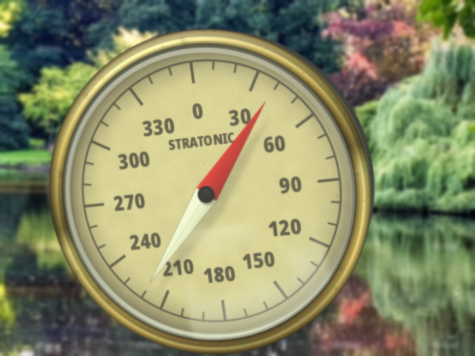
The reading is 40 °
